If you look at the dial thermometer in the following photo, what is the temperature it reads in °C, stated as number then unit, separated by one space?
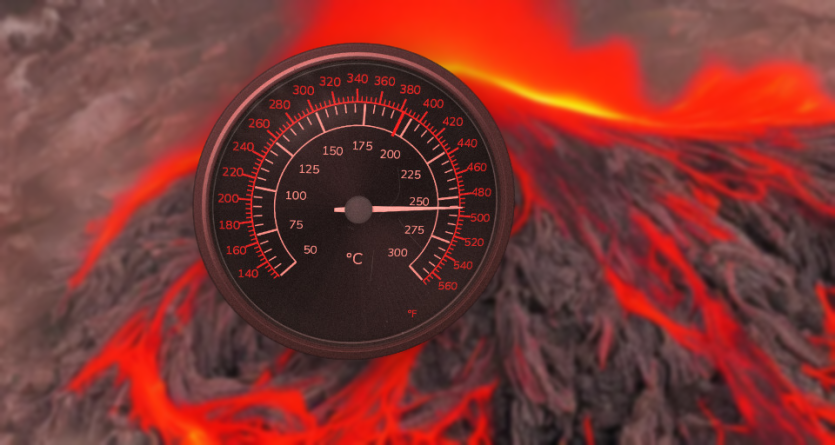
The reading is 255 °C
